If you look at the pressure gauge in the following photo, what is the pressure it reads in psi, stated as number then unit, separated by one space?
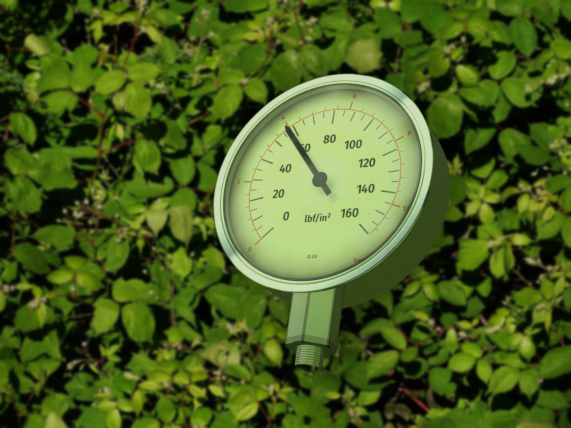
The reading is 57.5 psi
